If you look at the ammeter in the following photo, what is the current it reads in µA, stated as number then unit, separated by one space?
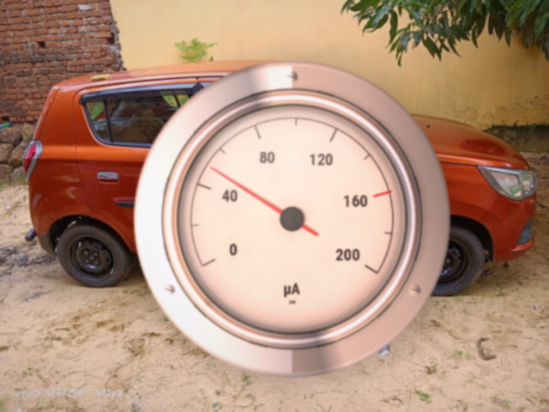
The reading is 50 µA
